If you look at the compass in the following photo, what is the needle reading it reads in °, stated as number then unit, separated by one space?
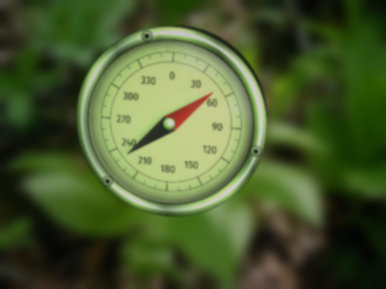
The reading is 50 °
